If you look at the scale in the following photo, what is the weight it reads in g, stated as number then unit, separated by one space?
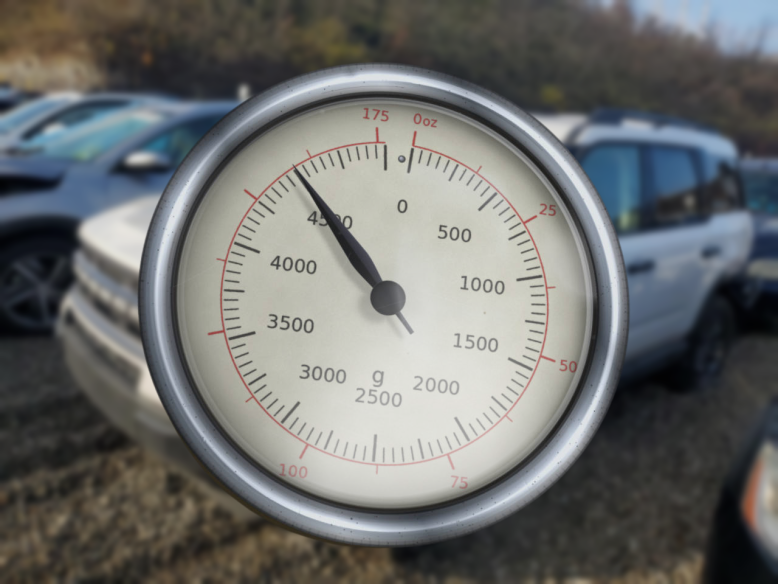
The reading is 4500 g
